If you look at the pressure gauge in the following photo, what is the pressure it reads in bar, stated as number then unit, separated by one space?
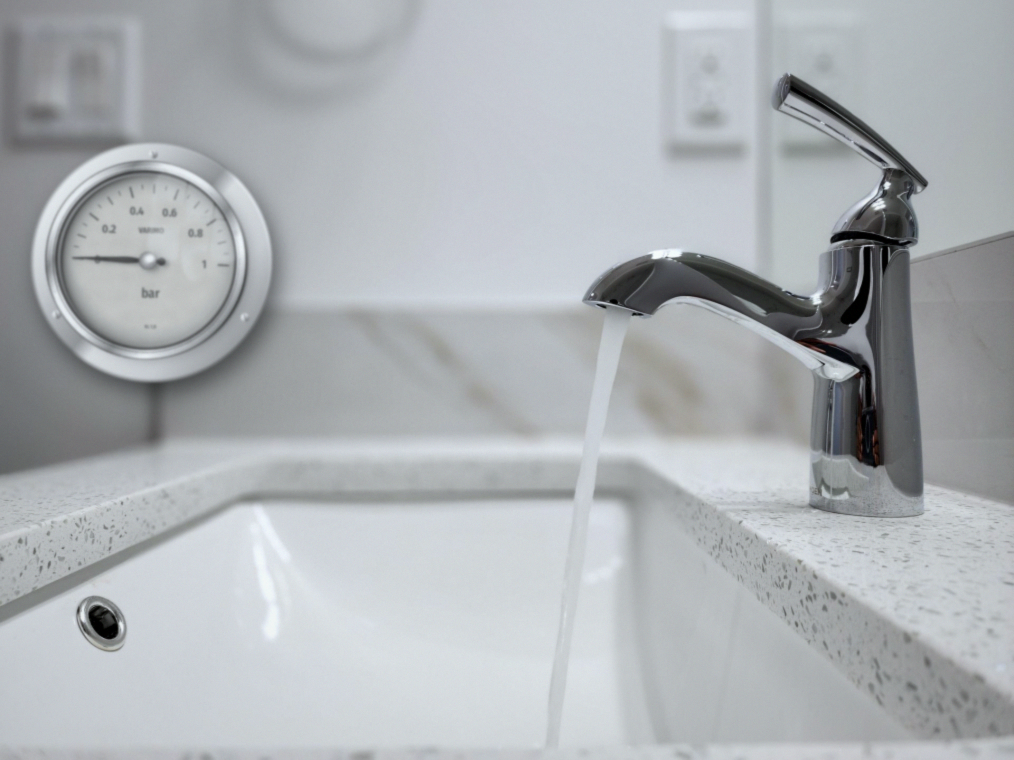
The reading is 0 bar
